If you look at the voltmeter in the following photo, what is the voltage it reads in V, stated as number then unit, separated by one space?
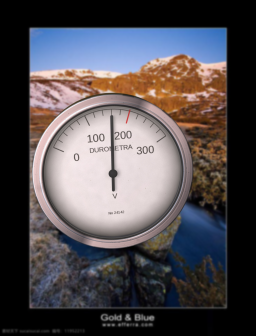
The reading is 160 V
